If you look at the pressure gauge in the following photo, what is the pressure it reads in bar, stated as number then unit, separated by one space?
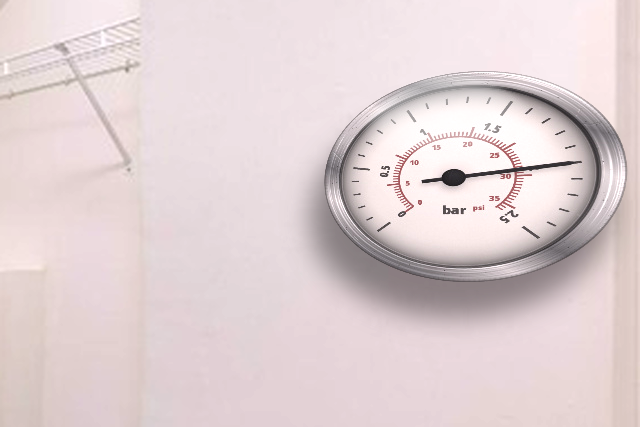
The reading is 2 bar
